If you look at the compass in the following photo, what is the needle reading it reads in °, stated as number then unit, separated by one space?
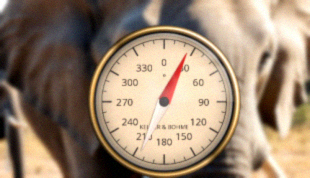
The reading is 25 °
